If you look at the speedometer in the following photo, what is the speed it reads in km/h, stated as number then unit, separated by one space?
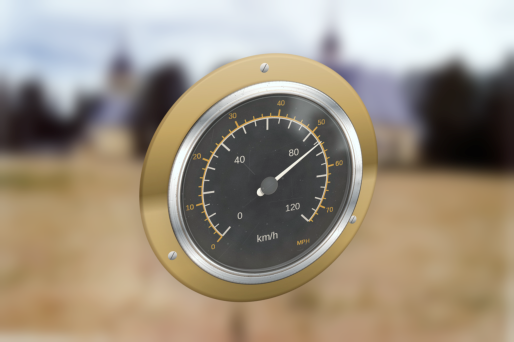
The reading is 85 km/h
